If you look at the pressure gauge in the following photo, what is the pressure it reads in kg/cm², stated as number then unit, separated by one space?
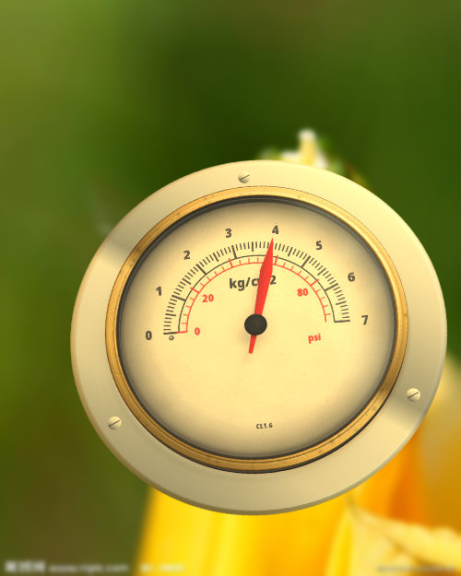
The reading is 4 kg/cm²
